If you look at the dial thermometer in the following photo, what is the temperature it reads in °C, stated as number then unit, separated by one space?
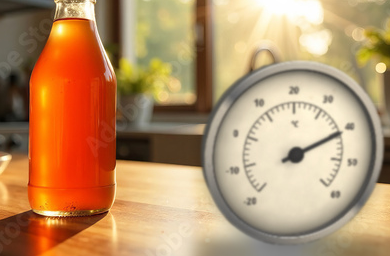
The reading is 40 °C
